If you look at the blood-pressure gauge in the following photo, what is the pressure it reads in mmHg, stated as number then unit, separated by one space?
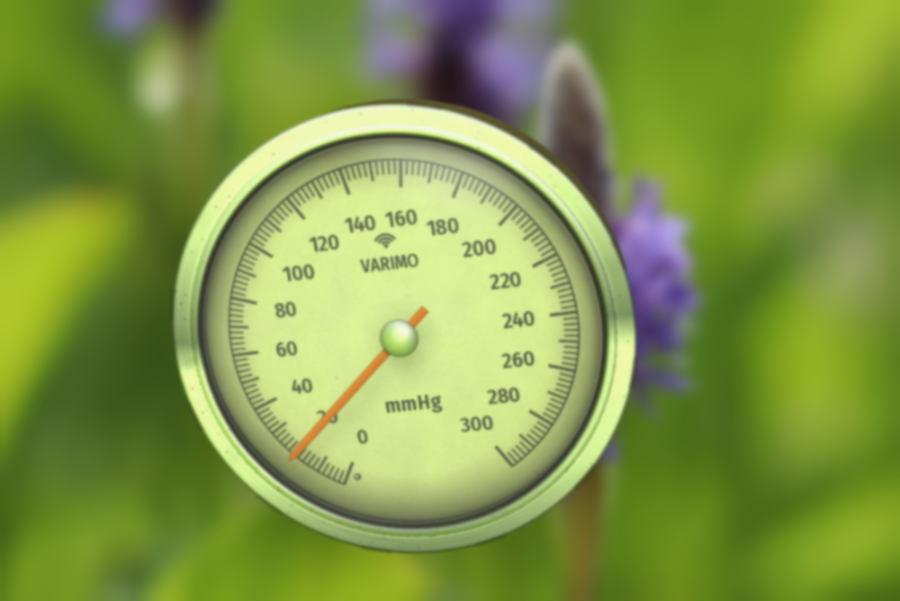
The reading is 20 mmHg
